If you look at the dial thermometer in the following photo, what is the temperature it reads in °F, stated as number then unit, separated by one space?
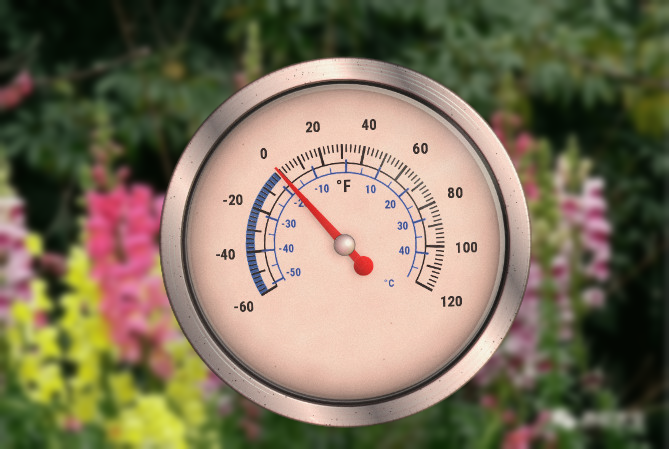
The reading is 0 °F
